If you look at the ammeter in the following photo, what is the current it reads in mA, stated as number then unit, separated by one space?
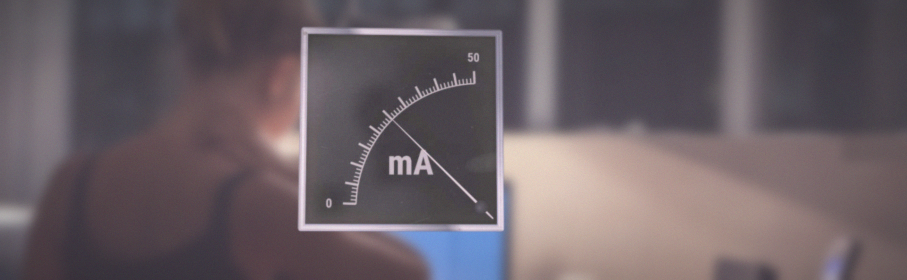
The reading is 25 mA
